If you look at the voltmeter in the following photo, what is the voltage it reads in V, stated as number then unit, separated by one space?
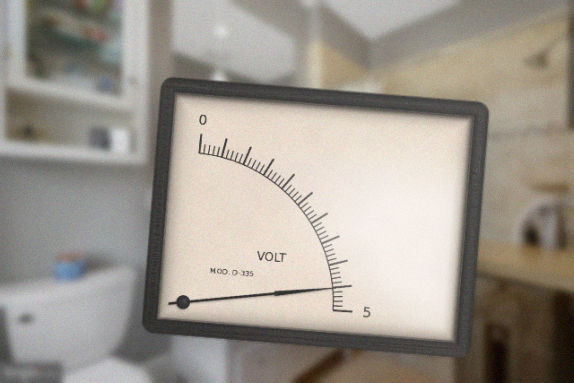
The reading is 4.5 V
